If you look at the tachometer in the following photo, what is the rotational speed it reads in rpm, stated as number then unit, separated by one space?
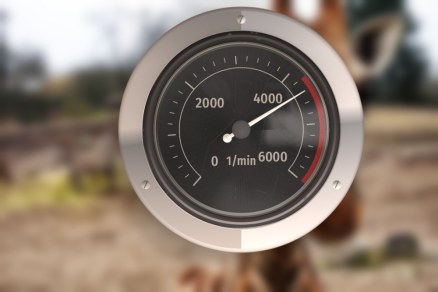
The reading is 4400 rpm
